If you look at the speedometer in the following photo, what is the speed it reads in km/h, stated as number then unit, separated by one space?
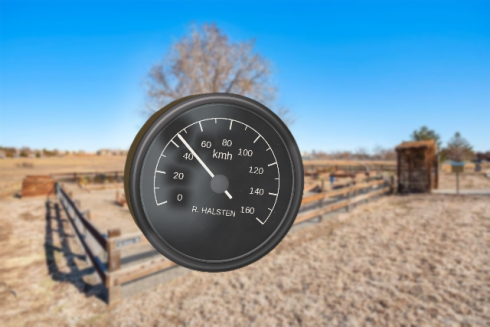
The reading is 45 km/h
